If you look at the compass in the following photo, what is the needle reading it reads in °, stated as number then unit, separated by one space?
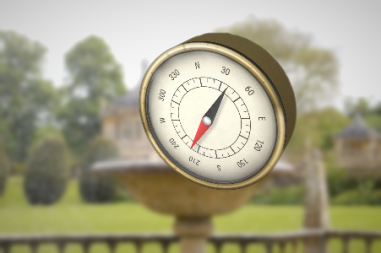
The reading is 220 °
